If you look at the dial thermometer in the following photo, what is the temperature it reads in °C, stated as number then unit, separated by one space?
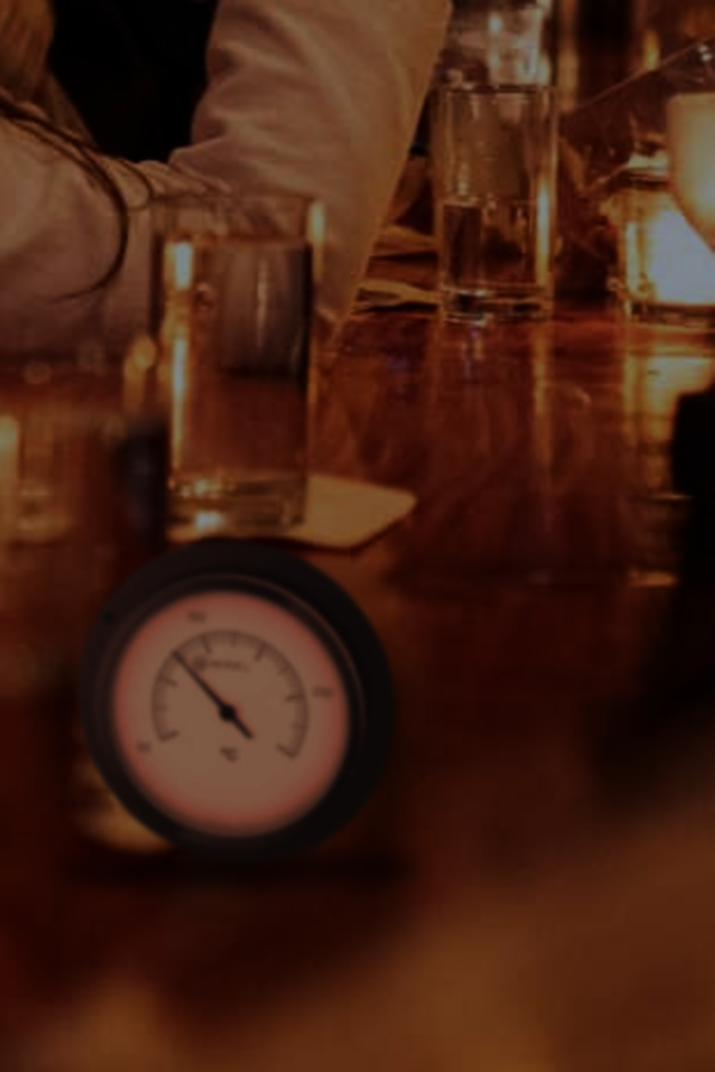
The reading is 125 °C
